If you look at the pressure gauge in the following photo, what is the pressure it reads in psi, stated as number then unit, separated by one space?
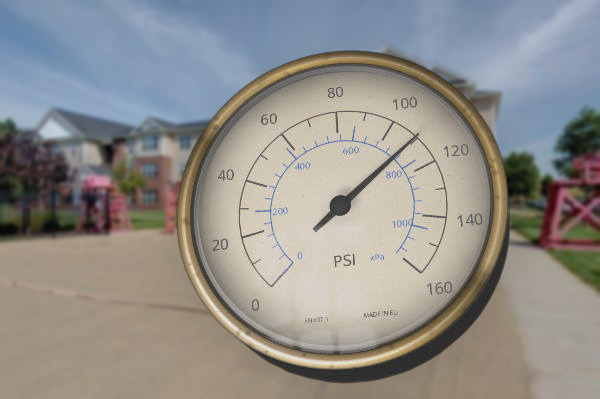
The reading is 110 psi
